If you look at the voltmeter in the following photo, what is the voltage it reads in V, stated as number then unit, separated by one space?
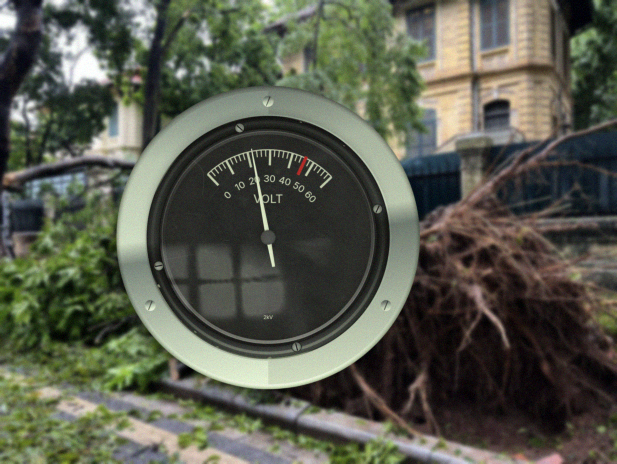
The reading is 22 V
